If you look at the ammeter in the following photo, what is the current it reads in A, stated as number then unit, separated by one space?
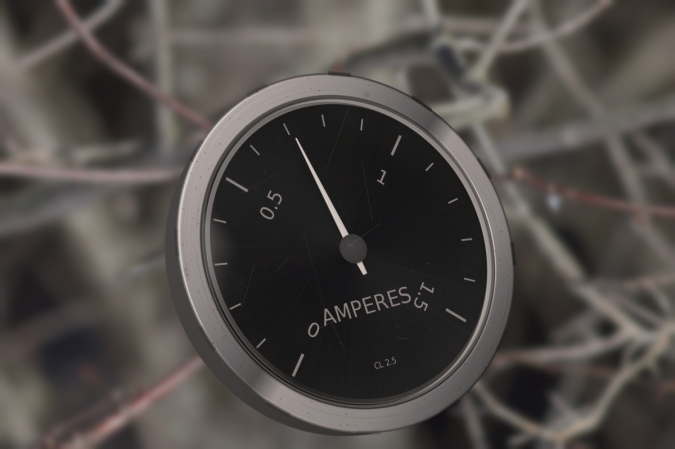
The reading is 0.7 A
